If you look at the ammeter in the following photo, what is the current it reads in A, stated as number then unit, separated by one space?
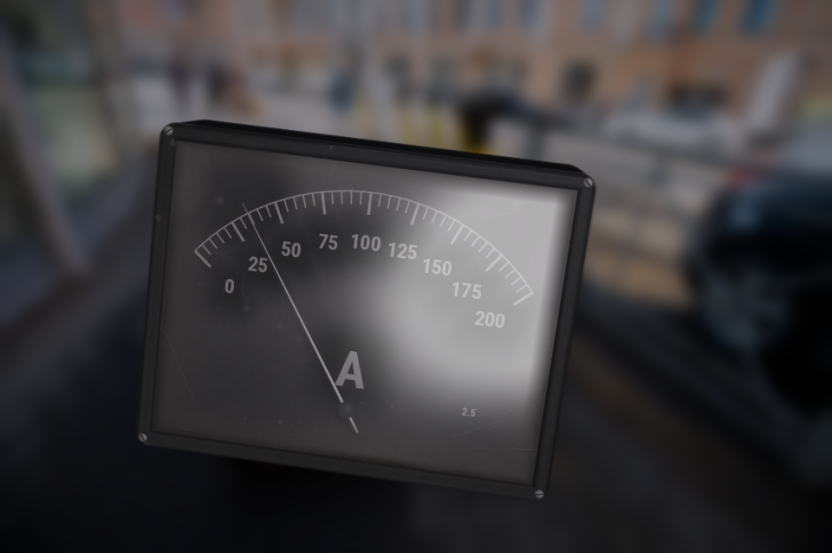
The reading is 35 A
